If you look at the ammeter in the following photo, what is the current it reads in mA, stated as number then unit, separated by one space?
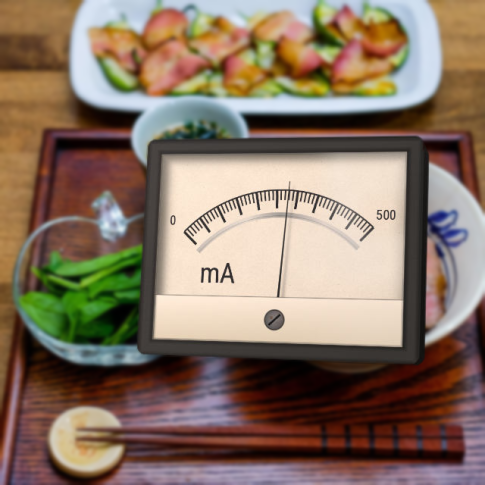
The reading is 280 mA
